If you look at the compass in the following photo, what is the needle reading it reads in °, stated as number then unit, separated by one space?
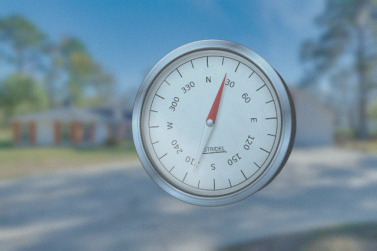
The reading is 22.5 °
